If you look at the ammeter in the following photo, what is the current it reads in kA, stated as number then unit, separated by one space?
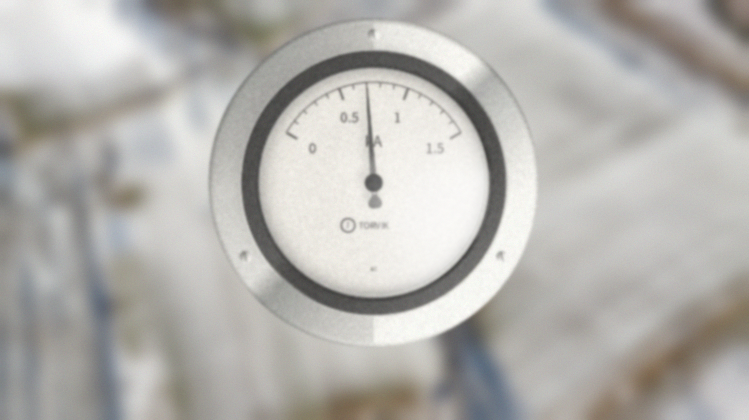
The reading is 0.7 kA
